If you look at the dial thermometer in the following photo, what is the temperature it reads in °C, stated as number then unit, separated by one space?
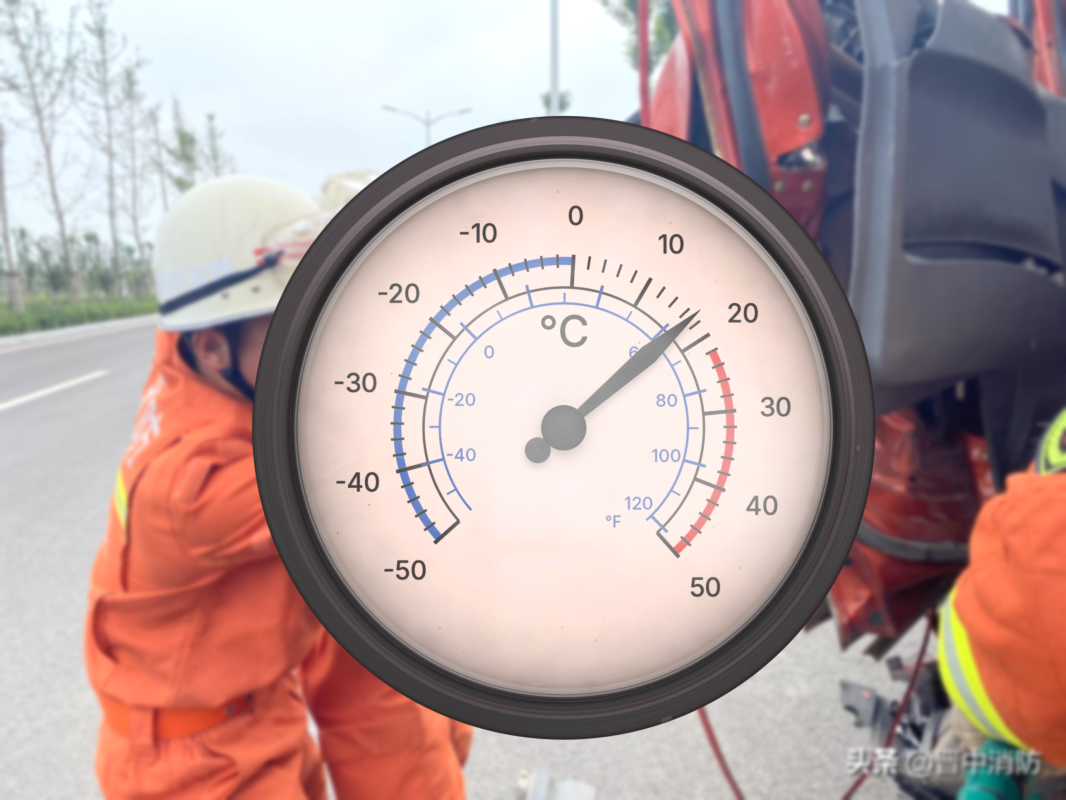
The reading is 17 °C
